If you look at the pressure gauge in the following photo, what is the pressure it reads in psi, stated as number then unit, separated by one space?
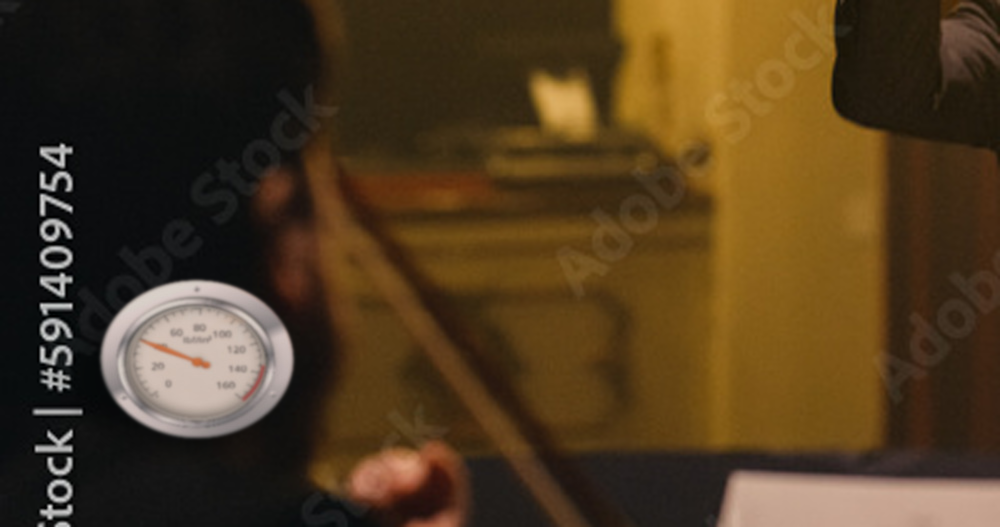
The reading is 40 psi
